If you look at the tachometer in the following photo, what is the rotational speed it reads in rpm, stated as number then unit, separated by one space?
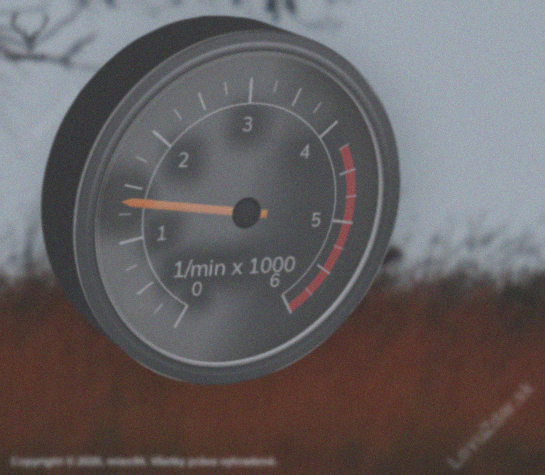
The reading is 1375 rpm
